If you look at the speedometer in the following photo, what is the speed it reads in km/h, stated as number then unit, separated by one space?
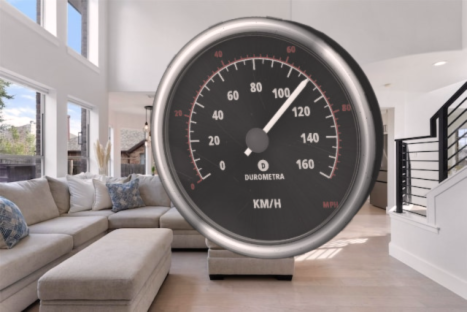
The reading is 110 km/h
